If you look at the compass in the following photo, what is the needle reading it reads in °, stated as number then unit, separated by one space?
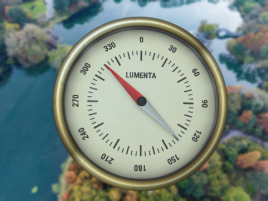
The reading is 315 °
